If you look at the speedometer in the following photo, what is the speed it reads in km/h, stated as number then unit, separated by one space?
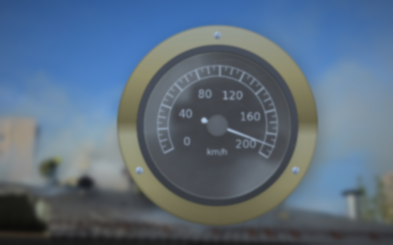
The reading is 190 km/h
